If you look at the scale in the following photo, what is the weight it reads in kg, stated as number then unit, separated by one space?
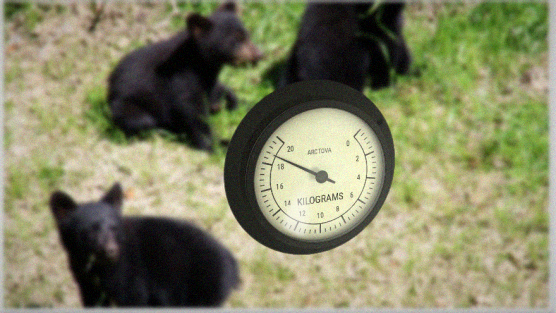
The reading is 18.8 kg
